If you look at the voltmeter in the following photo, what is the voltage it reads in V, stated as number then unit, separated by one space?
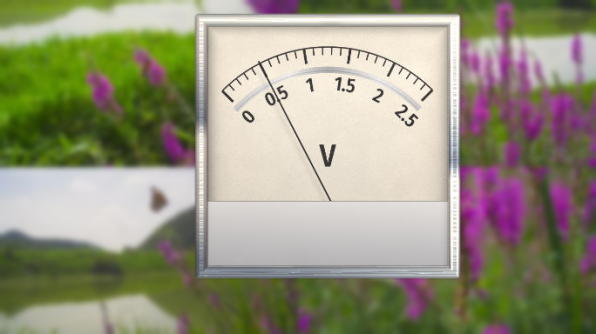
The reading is 0.5 V
